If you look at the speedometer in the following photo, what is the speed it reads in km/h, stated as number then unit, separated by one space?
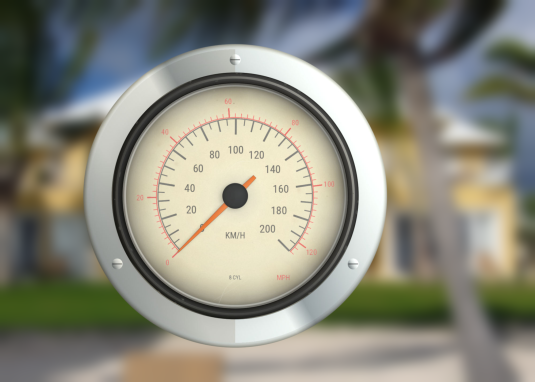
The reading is 0 km/h
